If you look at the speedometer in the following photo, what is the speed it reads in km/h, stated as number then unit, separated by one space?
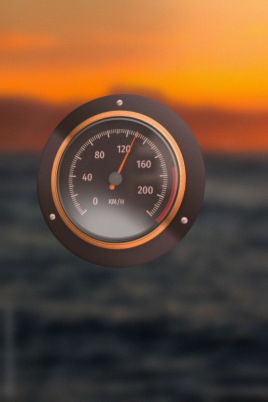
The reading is 130 km/h
